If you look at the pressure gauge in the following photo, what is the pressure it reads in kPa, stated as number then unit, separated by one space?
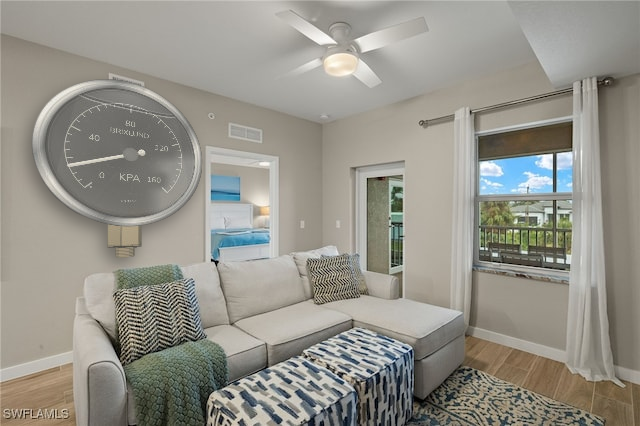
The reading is 15 kPa
